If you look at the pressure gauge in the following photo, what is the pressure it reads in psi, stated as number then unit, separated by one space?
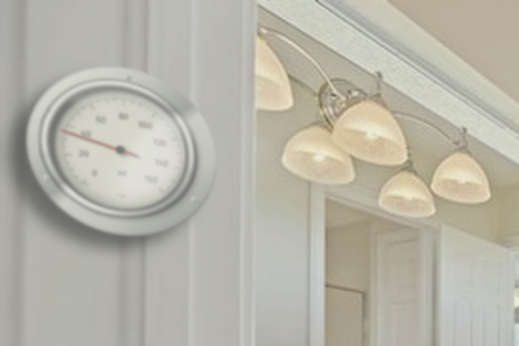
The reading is 35 psi
